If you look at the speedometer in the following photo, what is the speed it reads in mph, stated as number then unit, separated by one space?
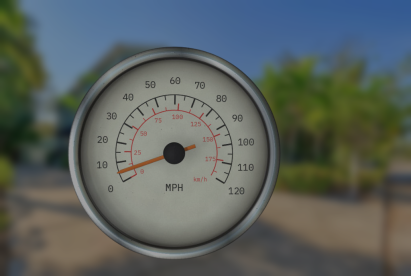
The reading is 5 mph
